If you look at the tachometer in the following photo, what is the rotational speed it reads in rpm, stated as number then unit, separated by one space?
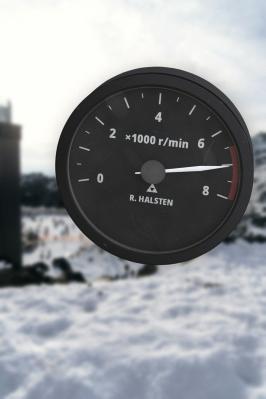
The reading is 7000 rpm
